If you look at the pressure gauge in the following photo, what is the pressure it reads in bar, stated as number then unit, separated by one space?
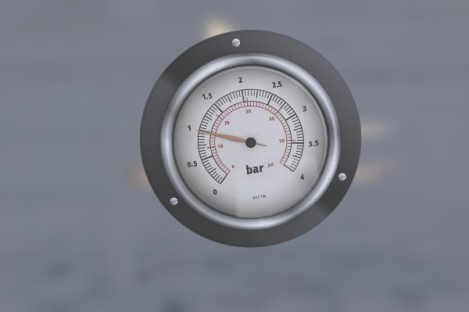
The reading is 1 bar
